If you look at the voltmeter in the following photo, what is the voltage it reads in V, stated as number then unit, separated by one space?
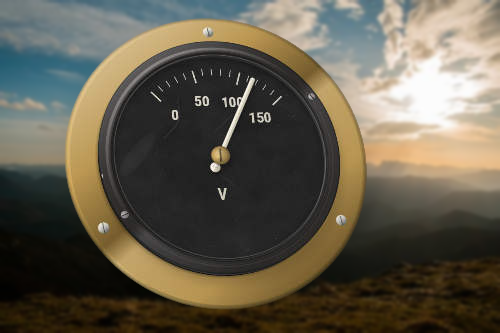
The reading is 115 V
